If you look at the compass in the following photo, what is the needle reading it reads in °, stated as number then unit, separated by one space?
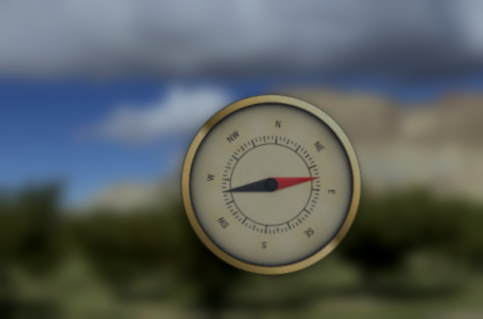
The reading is 75 °
